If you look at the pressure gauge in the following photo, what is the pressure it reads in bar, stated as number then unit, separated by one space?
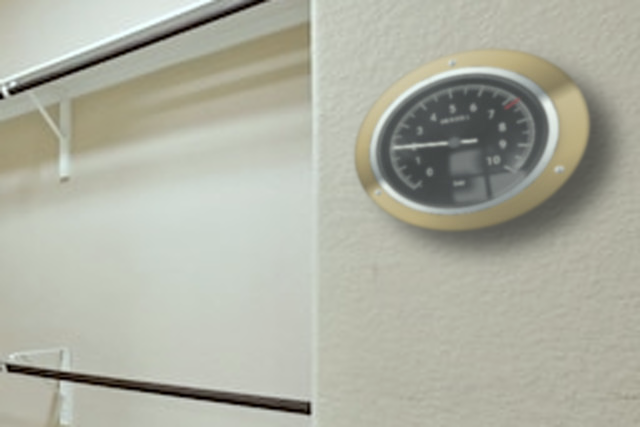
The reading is 2 bar
